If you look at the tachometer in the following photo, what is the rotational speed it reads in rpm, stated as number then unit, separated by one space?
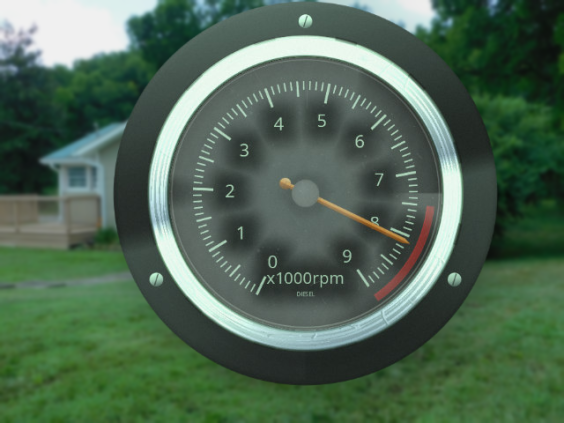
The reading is 8100 rpm
